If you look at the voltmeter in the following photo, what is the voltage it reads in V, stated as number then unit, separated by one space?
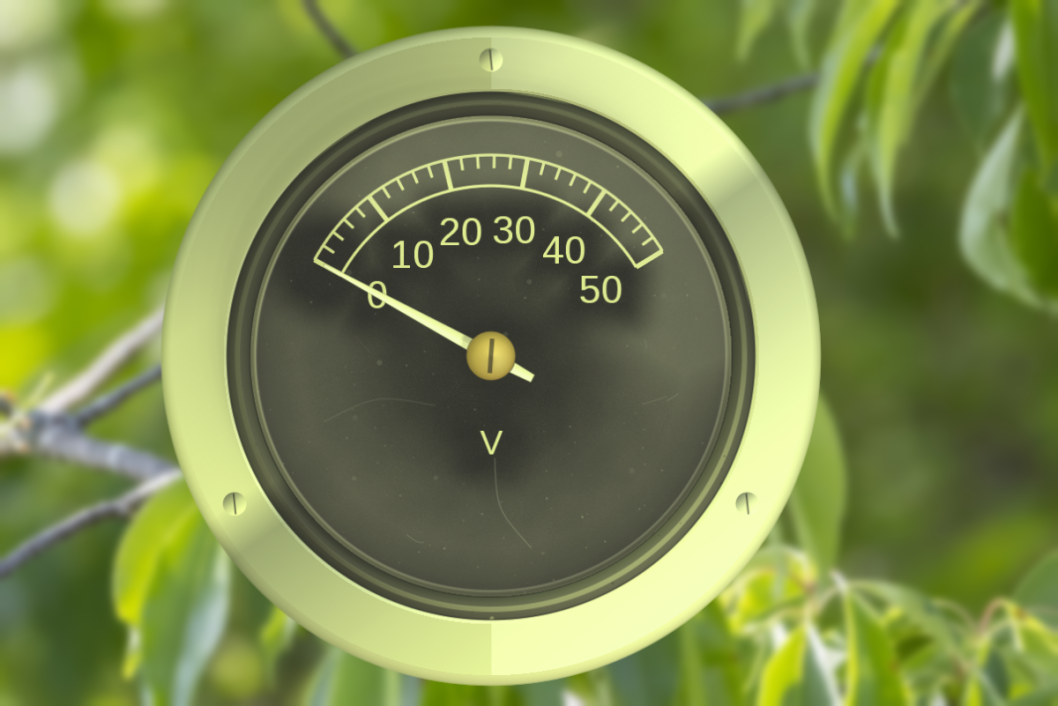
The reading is 0 V
